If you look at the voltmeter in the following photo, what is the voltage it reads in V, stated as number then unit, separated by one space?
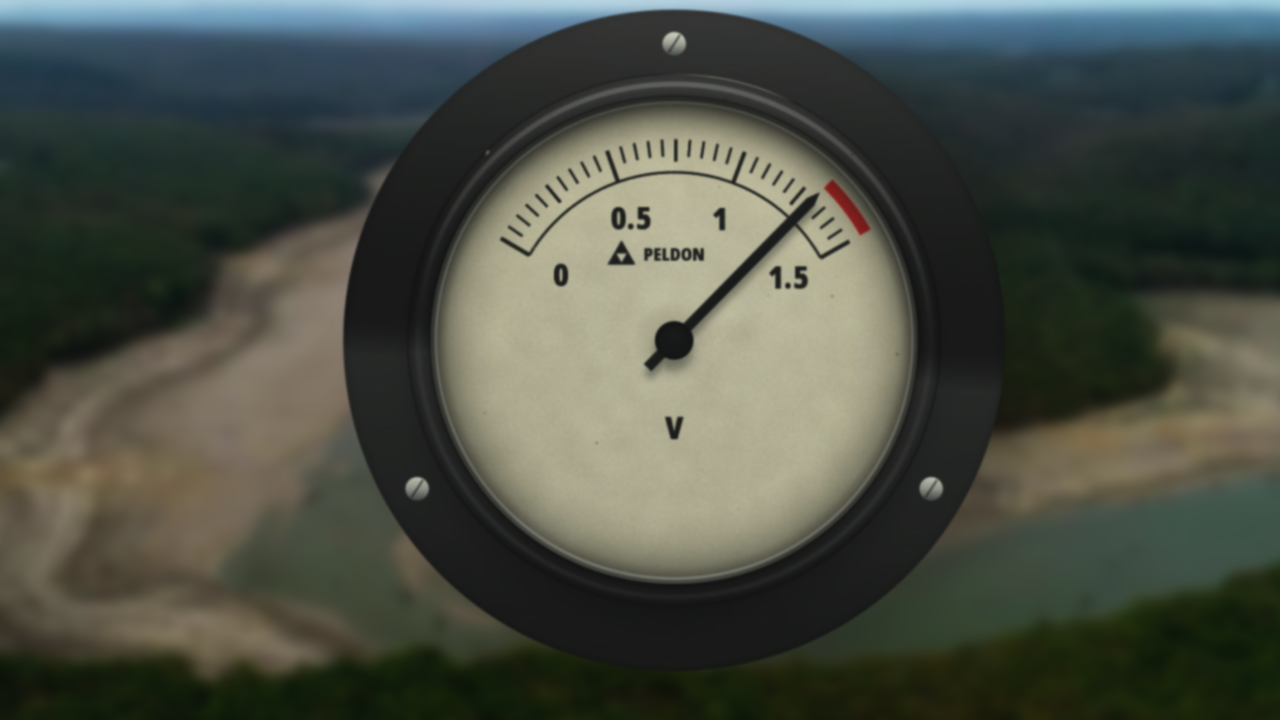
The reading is 1.3 V
